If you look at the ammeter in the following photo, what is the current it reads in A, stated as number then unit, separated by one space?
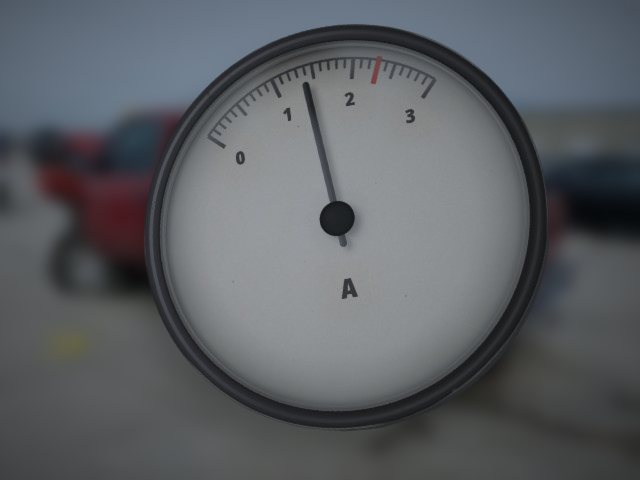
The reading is 1.4 A
